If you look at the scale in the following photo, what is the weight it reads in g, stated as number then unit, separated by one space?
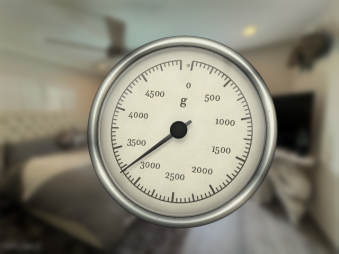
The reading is 3200 g
